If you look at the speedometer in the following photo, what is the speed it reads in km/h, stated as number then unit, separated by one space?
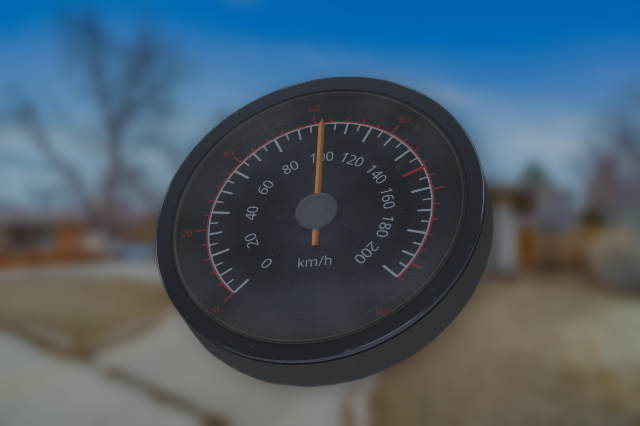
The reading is 100 km/h
